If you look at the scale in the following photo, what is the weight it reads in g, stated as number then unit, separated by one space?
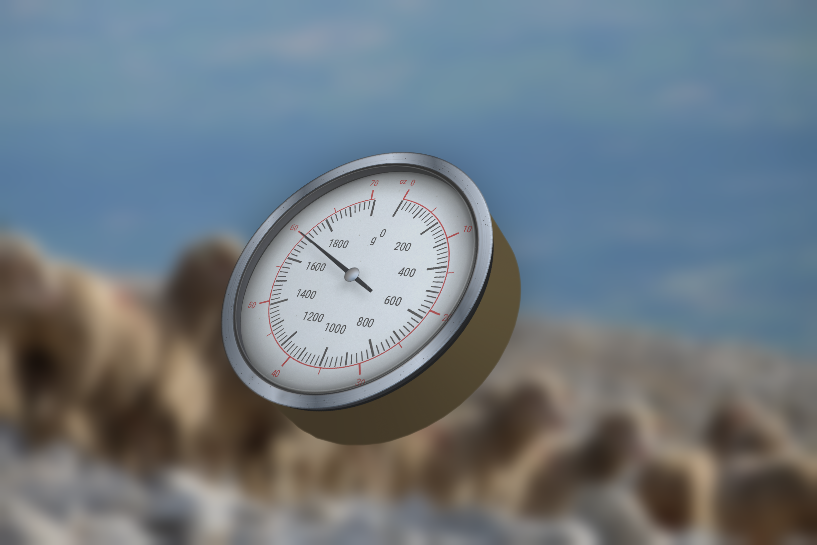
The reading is 1700 g
